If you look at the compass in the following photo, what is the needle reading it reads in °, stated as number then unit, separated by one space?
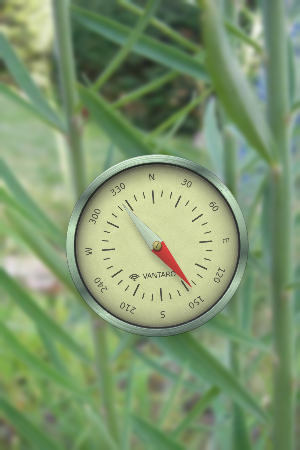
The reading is 145 °
